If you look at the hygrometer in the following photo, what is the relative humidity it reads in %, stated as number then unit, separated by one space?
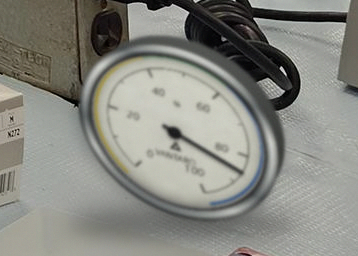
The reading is 85 %
